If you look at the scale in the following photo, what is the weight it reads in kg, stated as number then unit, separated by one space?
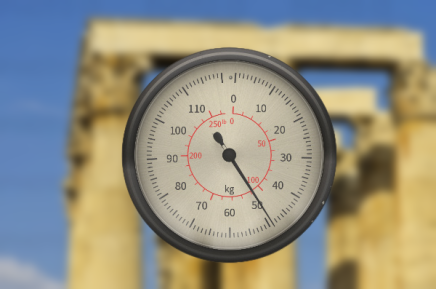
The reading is 49 kg
